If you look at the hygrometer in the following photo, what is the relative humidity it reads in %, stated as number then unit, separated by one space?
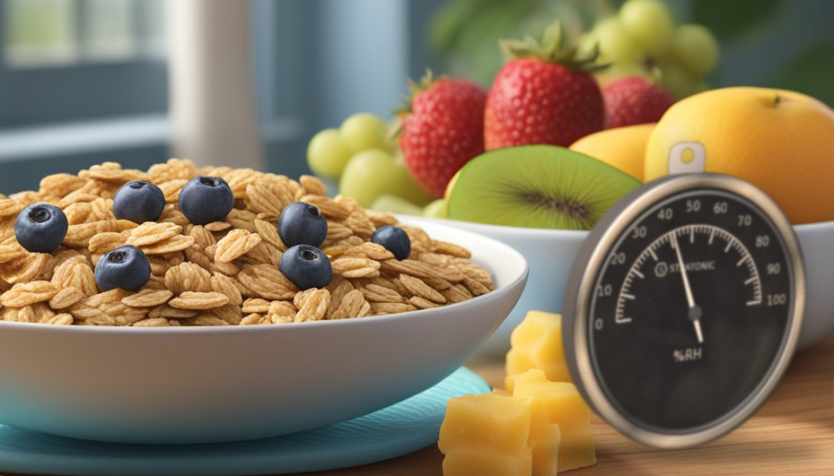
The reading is 40 %
